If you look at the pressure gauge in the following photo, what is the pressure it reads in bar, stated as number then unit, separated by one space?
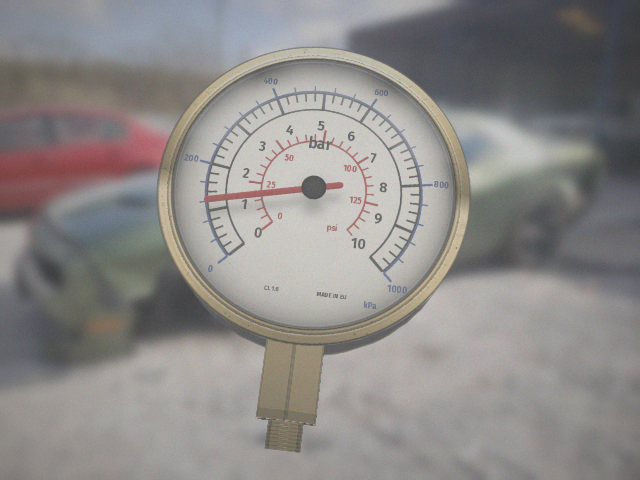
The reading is 1.2 bar
